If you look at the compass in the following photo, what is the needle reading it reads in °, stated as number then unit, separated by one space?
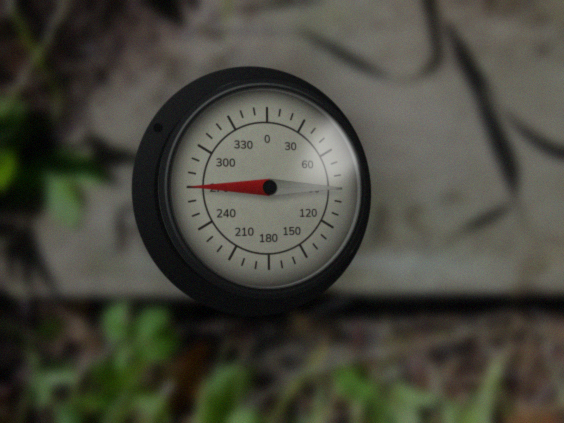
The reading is 270 °
